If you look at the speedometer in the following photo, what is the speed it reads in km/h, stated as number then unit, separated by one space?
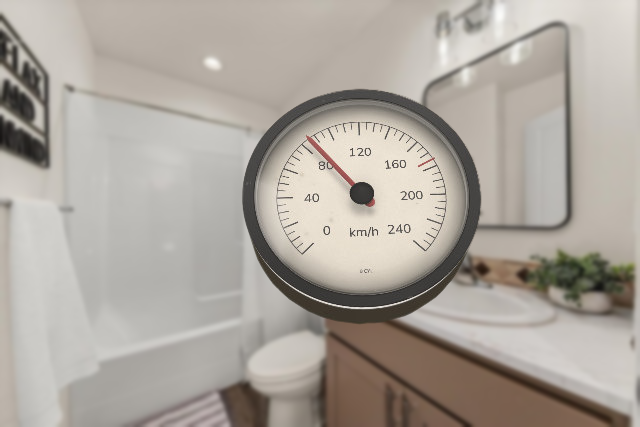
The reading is 85 km/h
